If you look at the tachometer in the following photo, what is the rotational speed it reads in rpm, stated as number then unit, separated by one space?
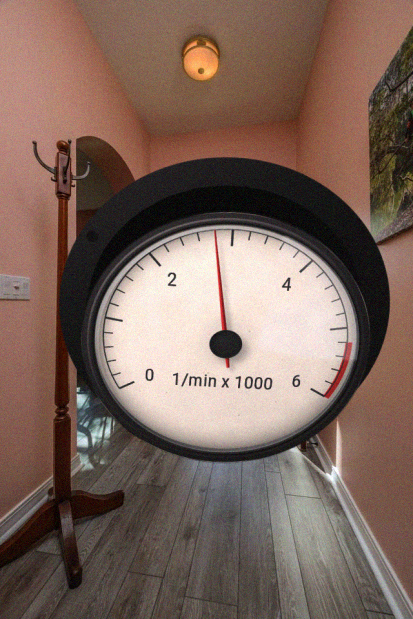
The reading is 2800 rpm
